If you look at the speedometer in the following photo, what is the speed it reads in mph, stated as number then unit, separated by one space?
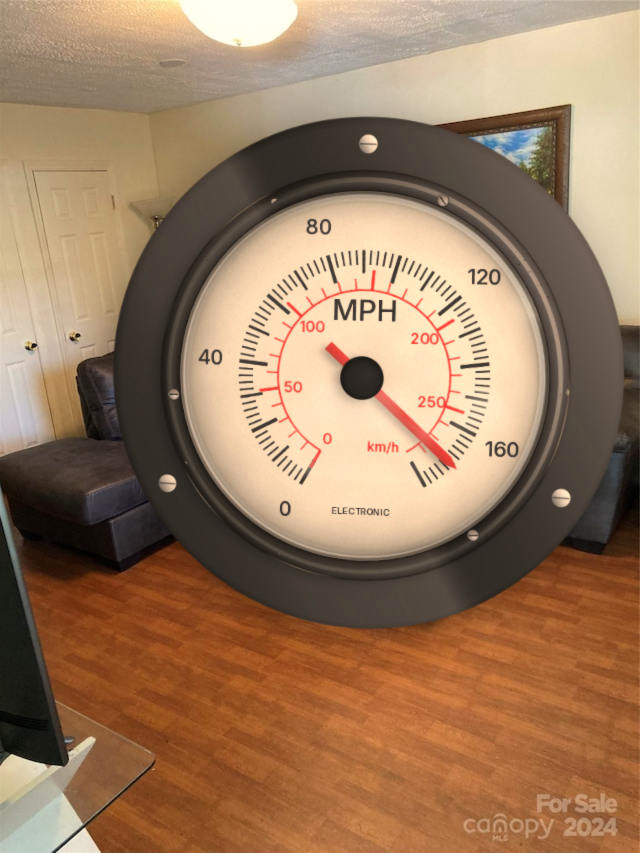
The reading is 170 mph
